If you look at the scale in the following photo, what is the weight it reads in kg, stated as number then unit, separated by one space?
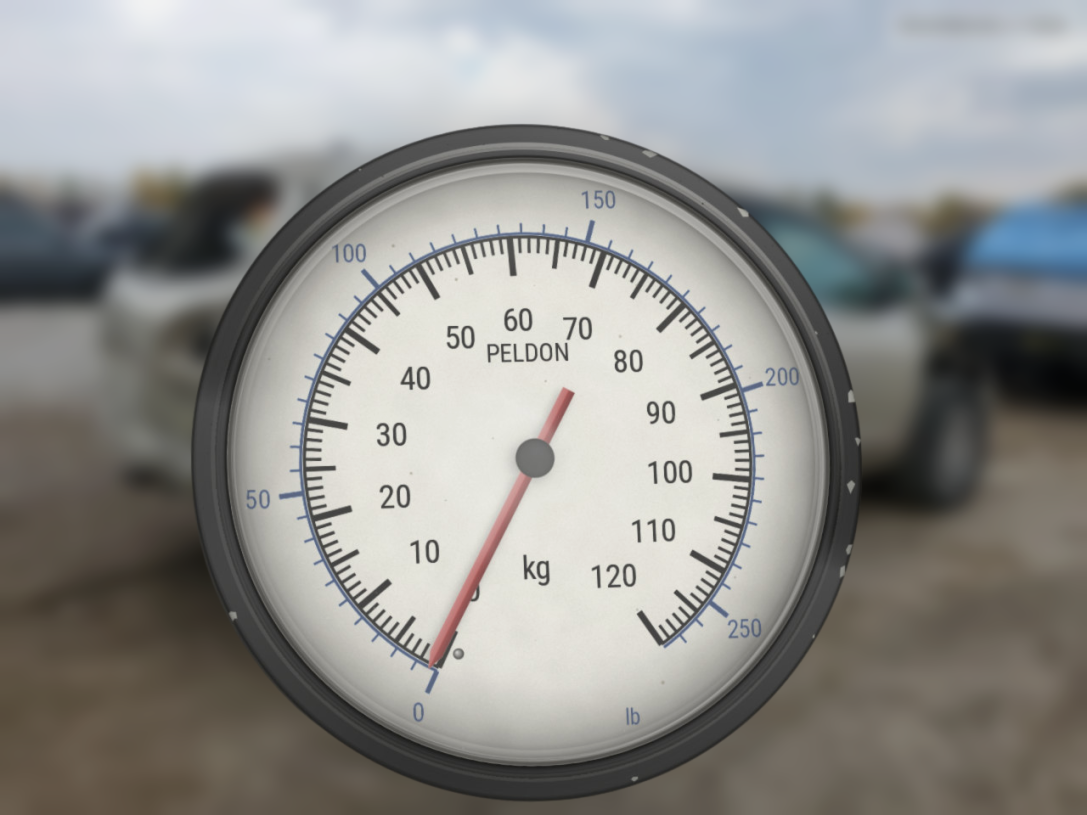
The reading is 1 kg
